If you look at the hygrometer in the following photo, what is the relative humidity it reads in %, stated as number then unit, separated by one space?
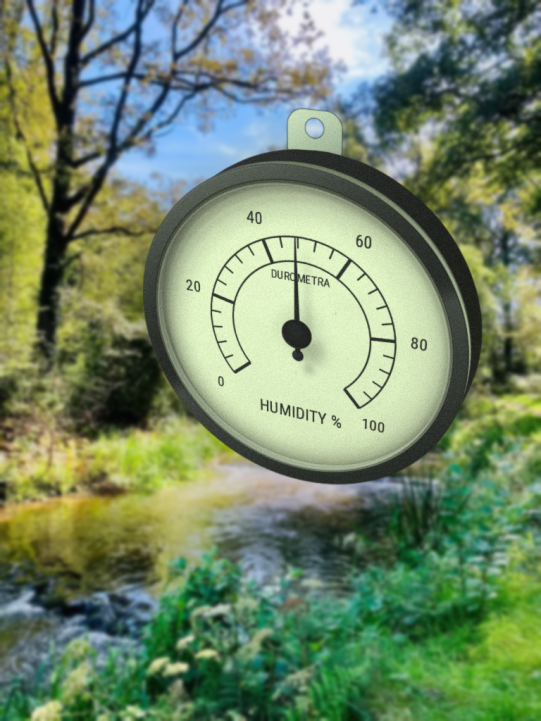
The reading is 48 %
